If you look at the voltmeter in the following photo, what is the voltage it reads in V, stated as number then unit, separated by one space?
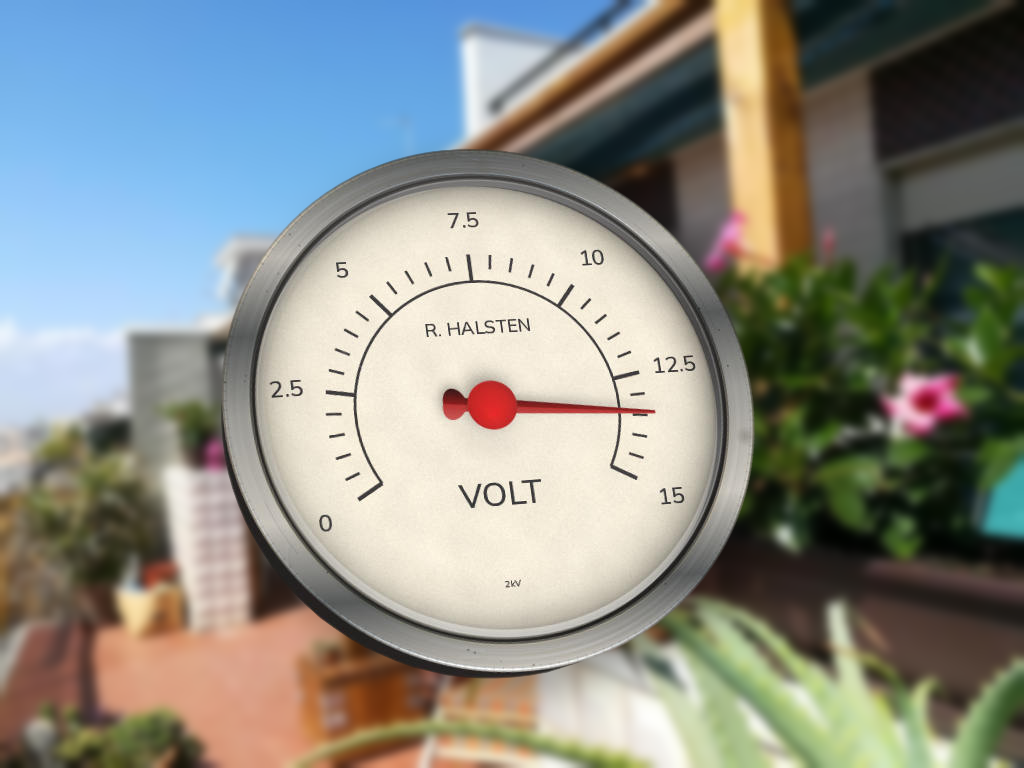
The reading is 13.5 V
